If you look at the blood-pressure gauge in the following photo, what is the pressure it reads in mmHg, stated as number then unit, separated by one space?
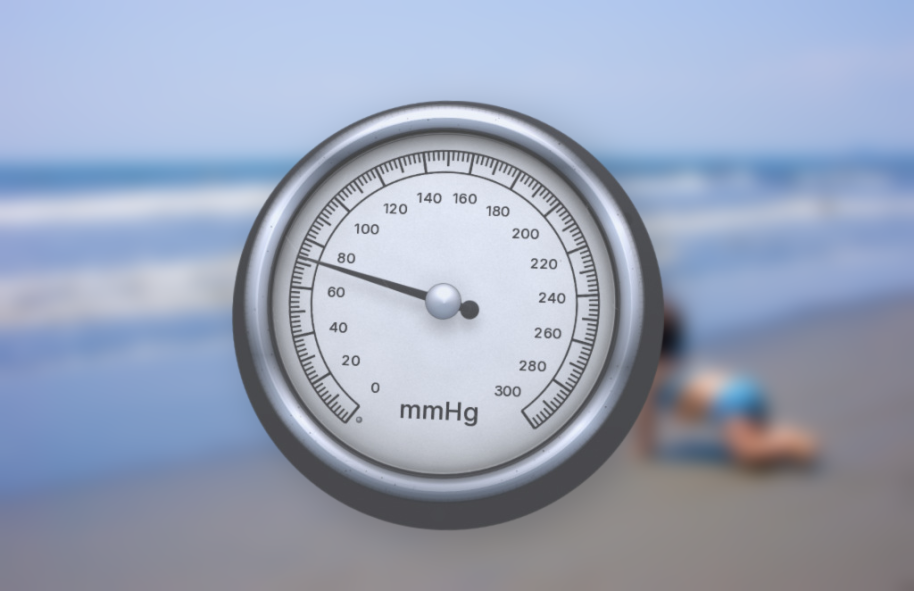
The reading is 72 mmHg
